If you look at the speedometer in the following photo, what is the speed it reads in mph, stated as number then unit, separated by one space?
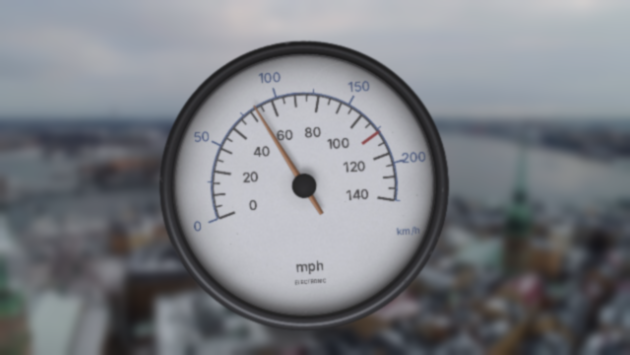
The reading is 52.5 mph
